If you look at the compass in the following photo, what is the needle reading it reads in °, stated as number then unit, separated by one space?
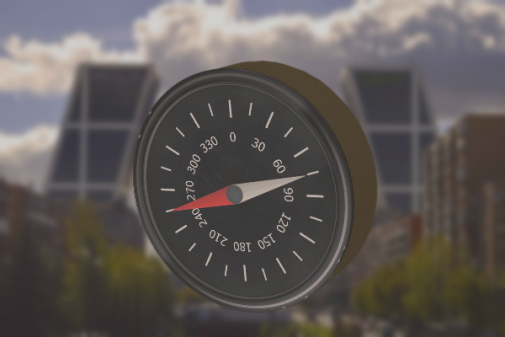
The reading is 255 °
